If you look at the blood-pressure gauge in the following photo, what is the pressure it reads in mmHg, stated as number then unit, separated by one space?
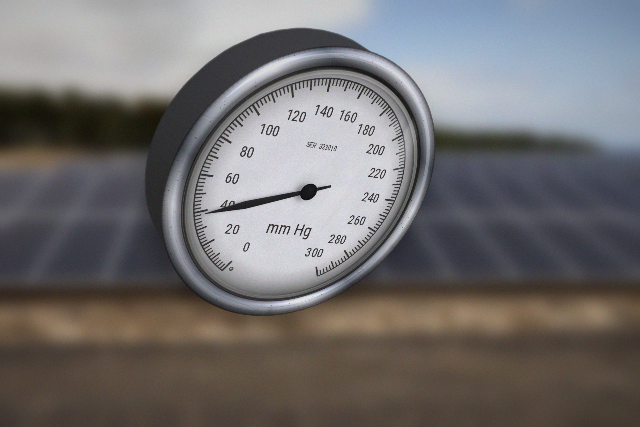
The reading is 40 mmHg
